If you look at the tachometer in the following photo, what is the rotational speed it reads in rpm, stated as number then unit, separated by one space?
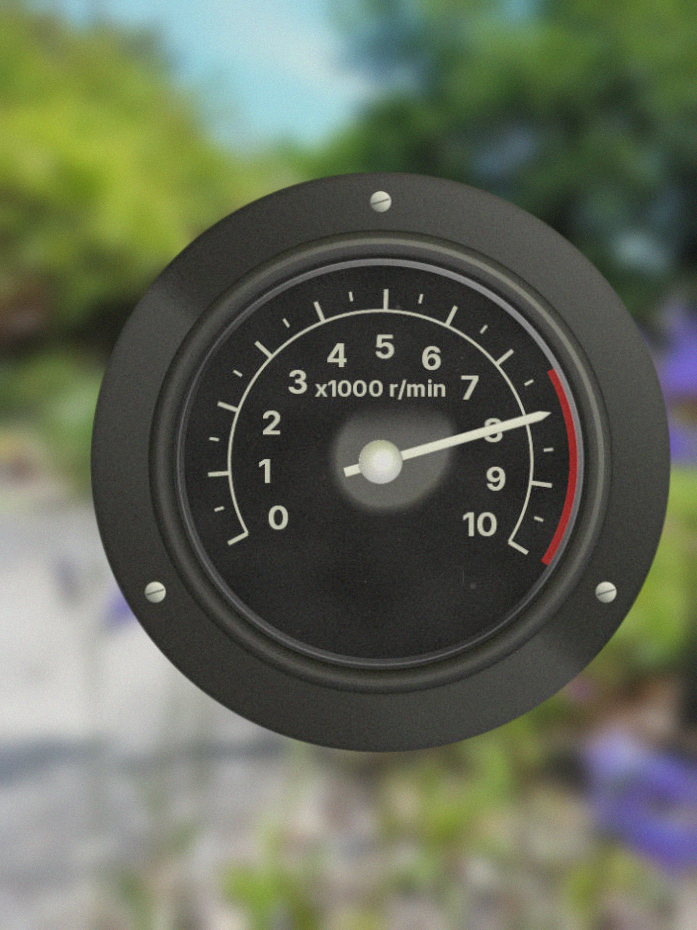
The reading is 8000 rpm
